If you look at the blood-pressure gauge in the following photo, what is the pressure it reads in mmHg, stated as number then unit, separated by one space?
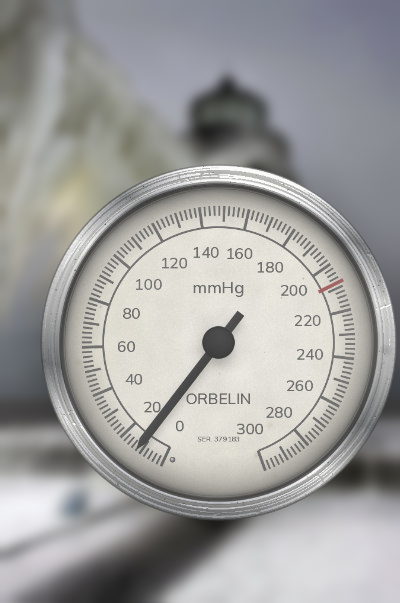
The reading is 12 mmHg
